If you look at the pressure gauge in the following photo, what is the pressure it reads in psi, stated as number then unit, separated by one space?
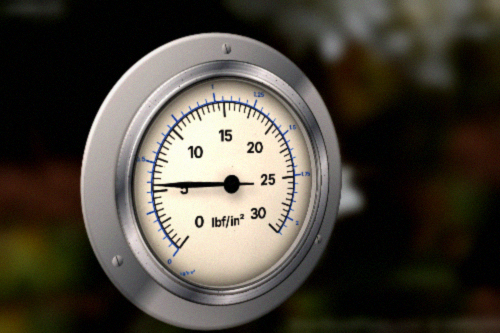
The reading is 5.5 psi
